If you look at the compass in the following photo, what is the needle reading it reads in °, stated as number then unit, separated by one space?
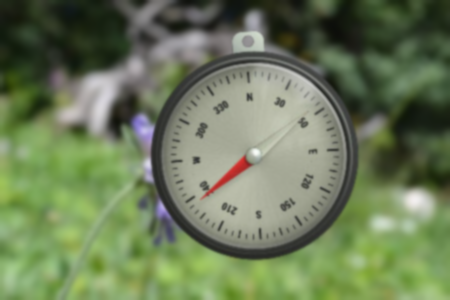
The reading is 235 °
